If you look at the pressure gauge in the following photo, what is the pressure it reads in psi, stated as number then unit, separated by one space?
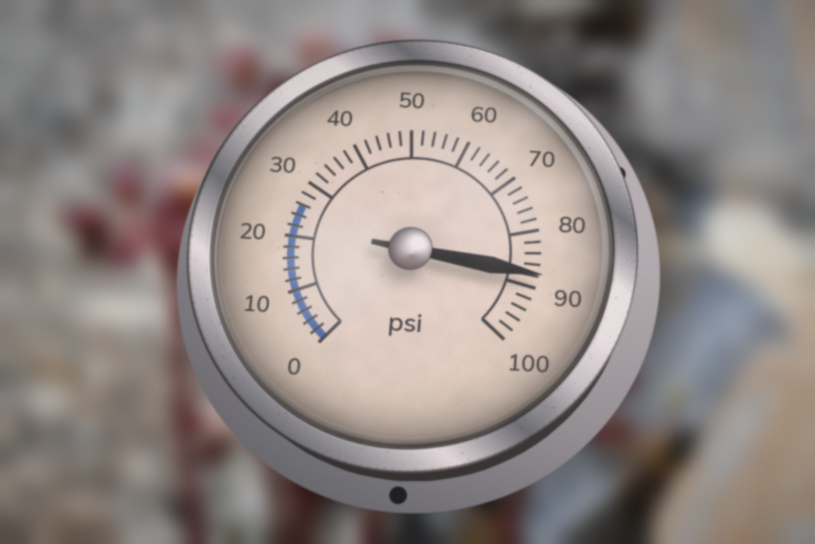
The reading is 88 psi
